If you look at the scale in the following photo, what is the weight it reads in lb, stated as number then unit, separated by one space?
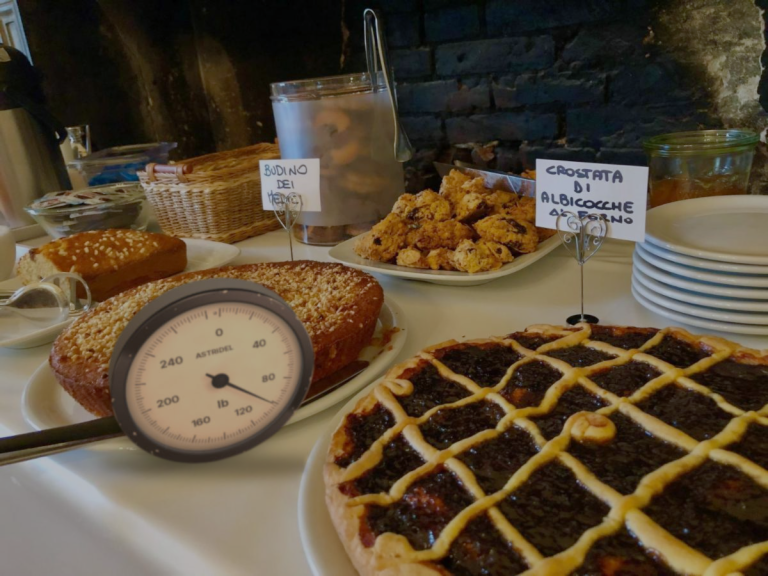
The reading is 100 lb
